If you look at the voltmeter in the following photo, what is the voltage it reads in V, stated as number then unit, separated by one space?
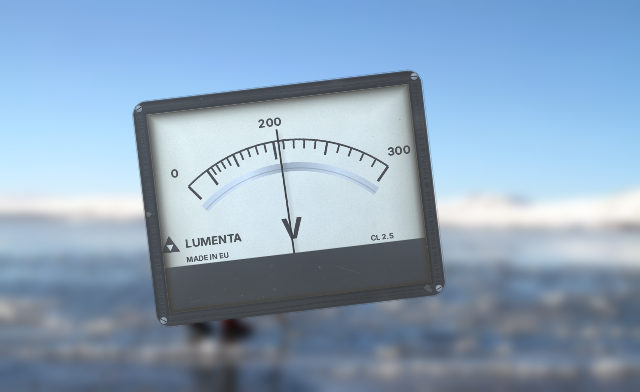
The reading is 205 V
